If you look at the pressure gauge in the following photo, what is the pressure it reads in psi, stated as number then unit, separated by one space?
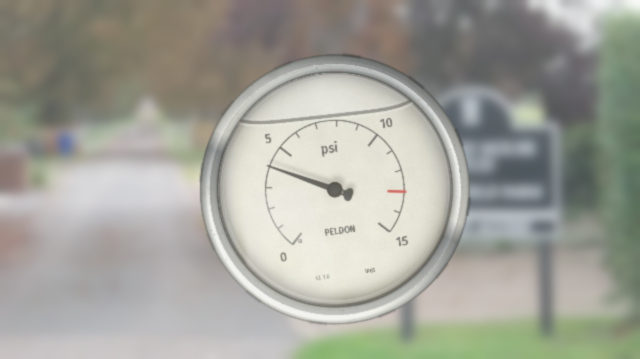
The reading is 4 psi
